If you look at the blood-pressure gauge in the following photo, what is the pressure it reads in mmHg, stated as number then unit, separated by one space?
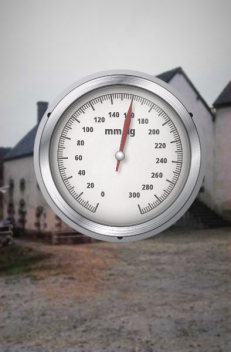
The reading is 160 mmHg
